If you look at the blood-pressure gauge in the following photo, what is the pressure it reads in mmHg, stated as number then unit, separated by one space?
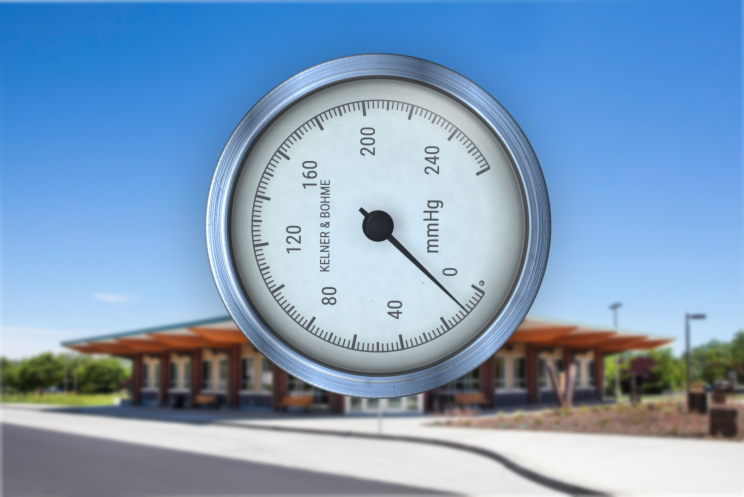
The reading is 10 mmHg
